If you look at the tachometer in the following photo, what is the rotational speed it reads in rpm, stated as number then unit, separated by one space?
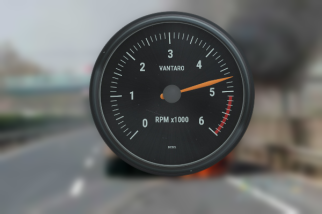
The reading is 4700 rpm
